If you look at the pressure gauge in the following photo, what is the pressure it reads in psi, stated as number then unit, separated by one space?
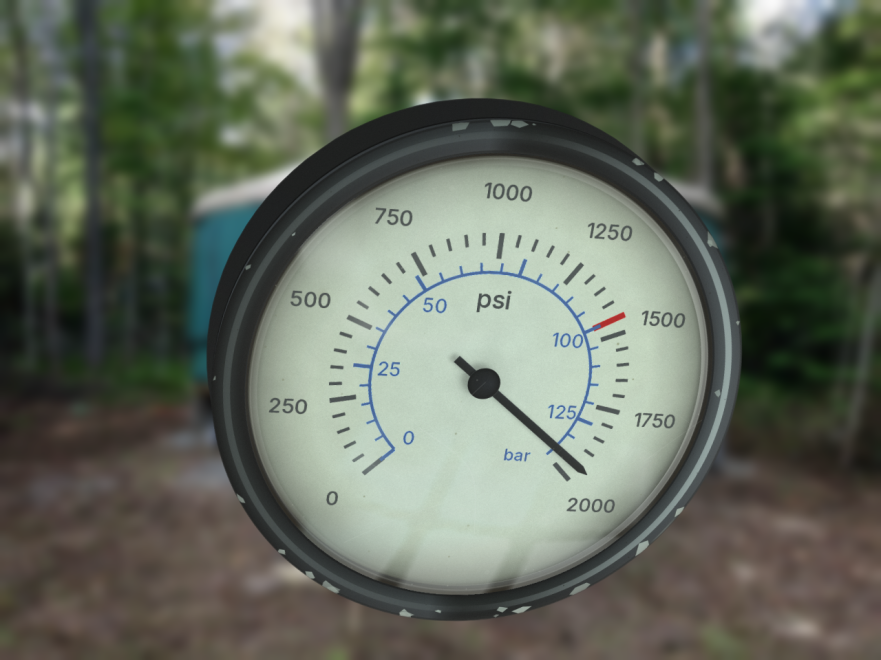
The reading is 1950 psi
